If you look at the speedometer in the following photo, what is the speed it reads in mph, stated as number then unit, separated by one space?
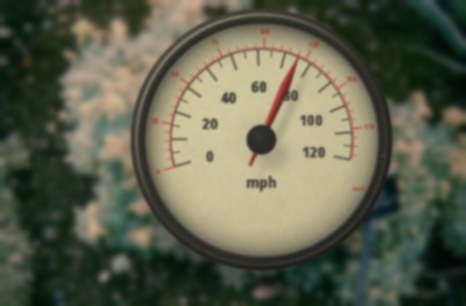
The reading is 75 mph
